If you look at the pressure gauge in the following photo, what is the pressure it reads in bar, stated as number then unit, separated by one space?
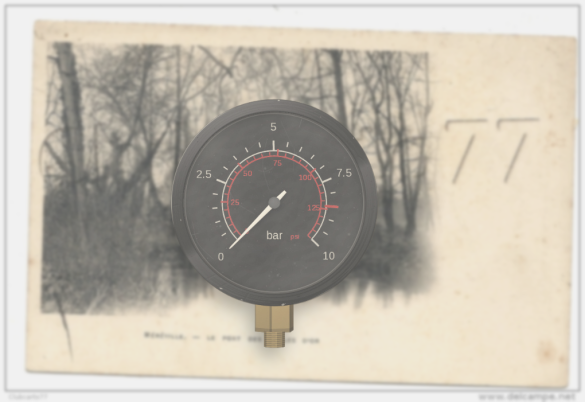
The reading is 0 bar
